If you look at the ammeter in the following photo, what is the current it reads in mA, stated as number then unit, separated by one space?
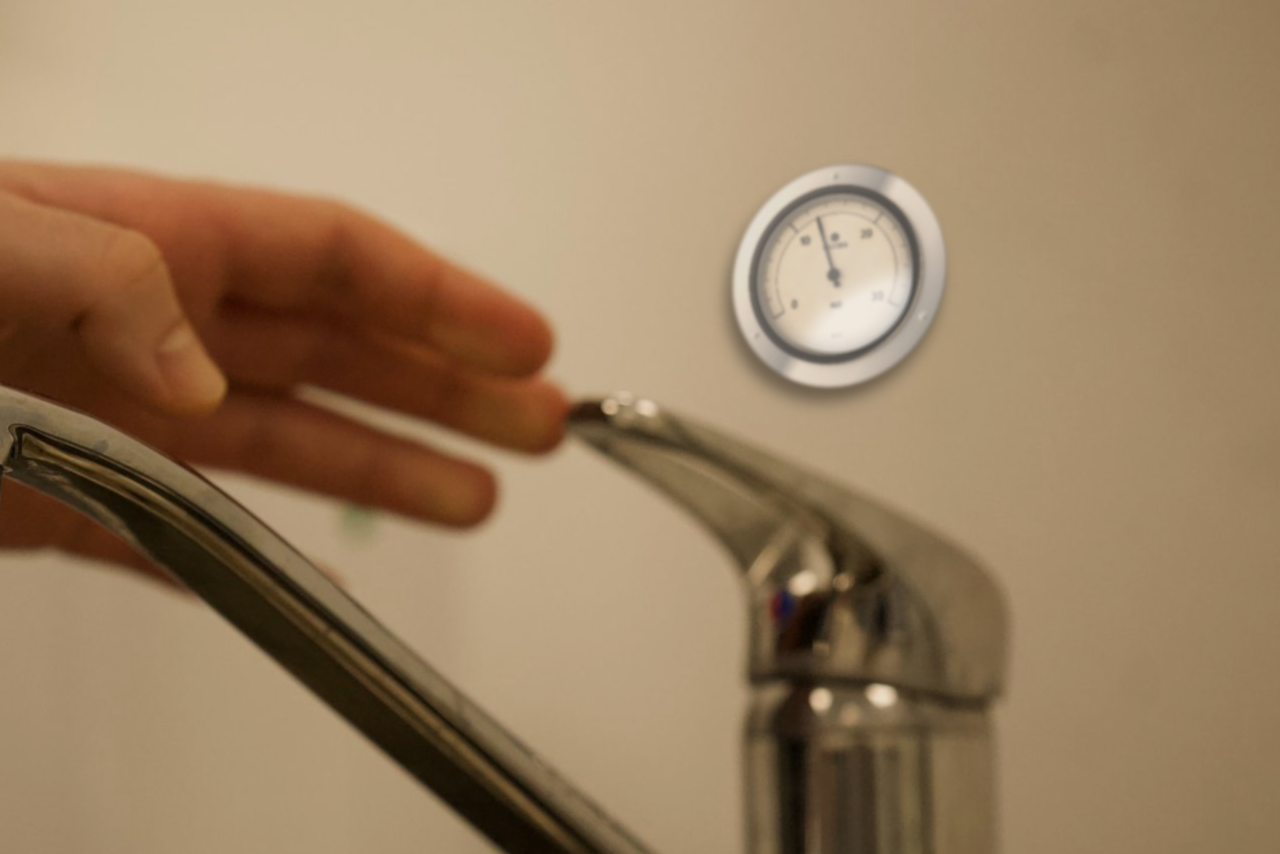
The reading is 13 mA
